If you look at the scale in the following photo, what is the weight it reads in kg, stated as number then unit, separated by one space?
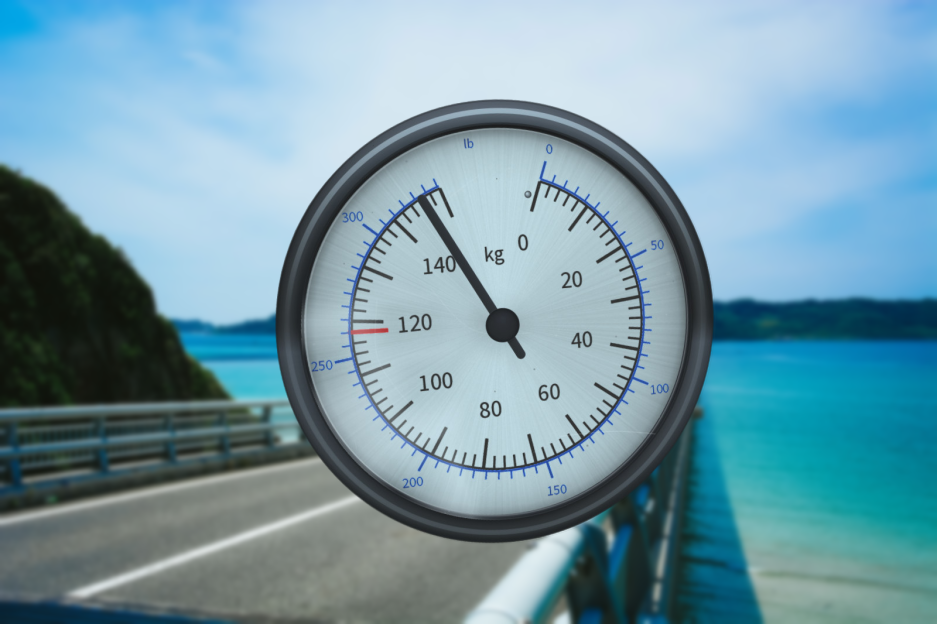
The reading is 146 kg
